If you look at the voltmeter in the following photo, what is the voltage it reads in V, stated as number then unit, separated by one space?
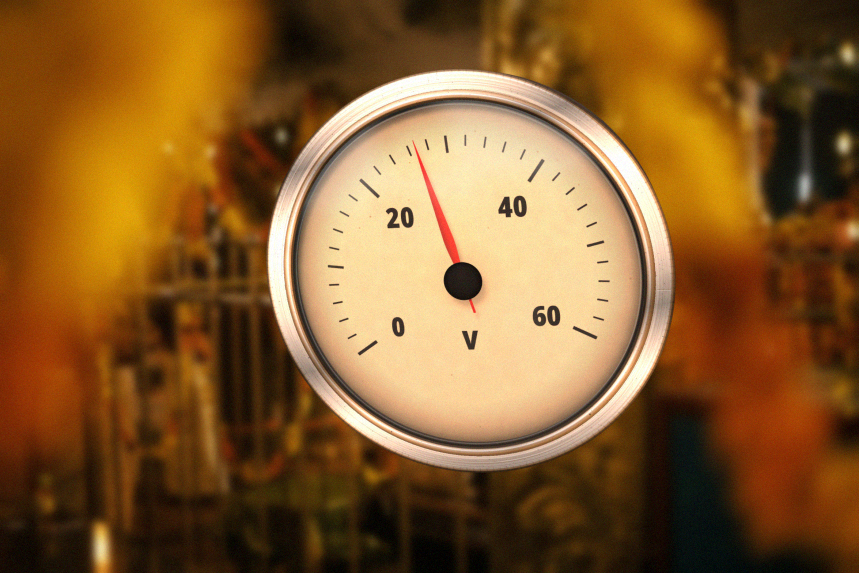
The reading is 27 V
